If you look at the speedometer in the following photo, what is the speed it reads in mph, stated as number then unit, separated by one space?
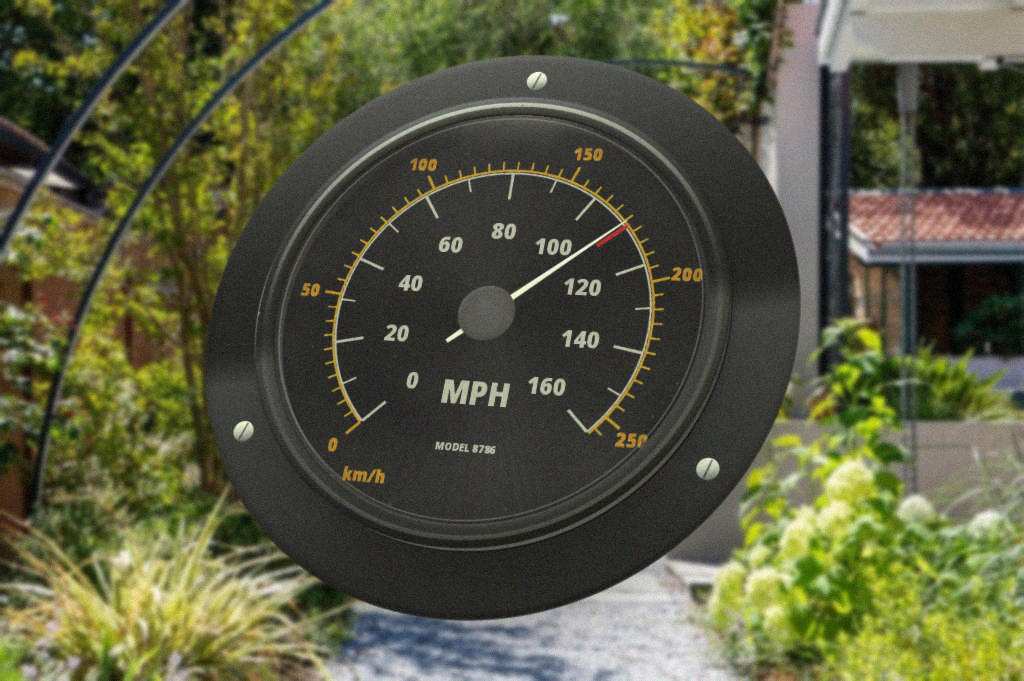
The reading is 110 mph
